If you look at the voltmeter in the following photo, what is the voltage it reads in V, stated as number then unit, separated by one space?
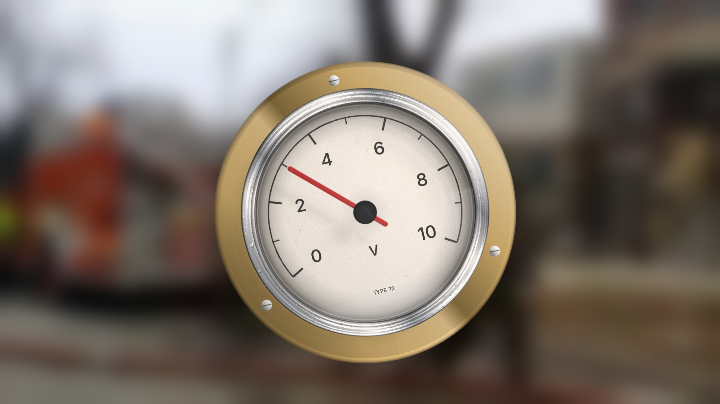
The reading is 3 V
